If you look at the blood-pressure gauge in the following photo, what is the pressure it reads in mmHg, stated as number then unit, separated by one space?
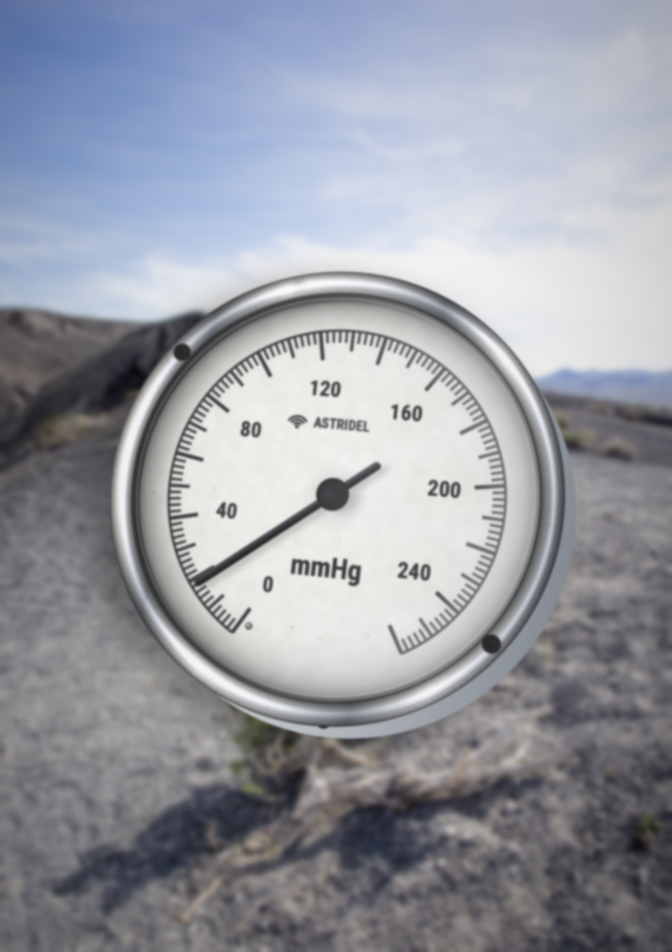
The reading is 18 mmHg
